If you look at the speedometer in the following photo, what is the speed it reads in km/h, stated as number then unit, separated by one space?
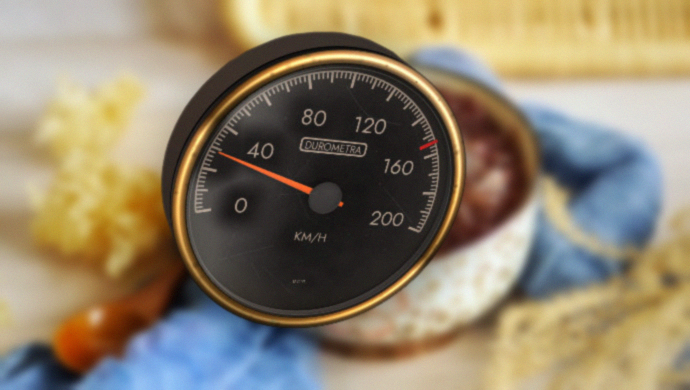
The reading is 30 km/h
